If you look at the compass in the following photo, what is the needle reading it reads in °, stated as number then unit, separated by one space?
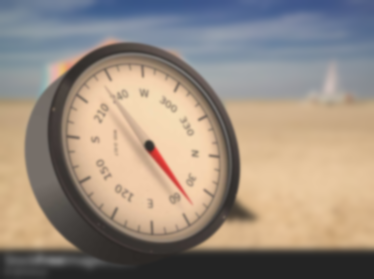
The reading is 50 °
